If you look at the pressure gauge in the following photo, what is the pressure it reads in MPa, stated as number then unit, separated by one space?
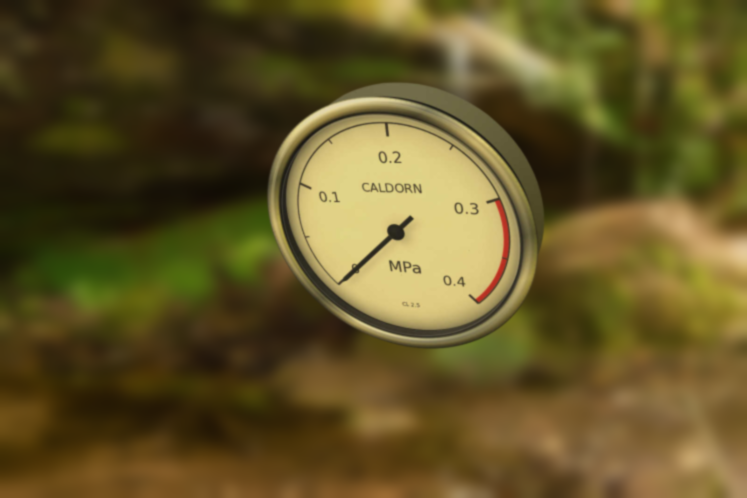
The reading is 0 MPa
